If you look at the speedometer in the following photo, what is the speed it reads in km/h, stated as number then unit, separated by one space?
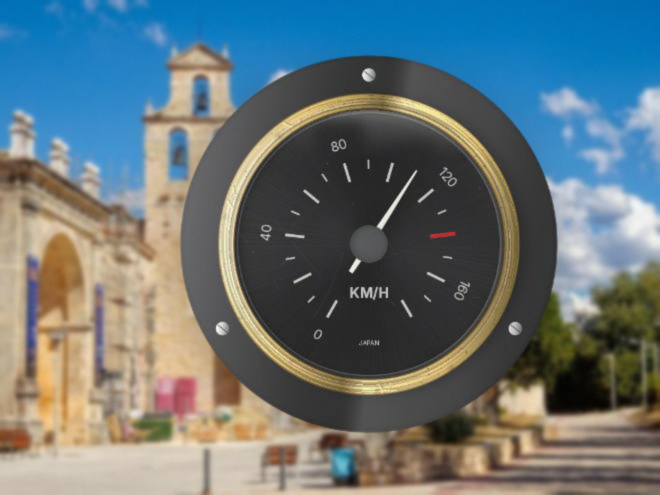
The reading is 110 km/h
